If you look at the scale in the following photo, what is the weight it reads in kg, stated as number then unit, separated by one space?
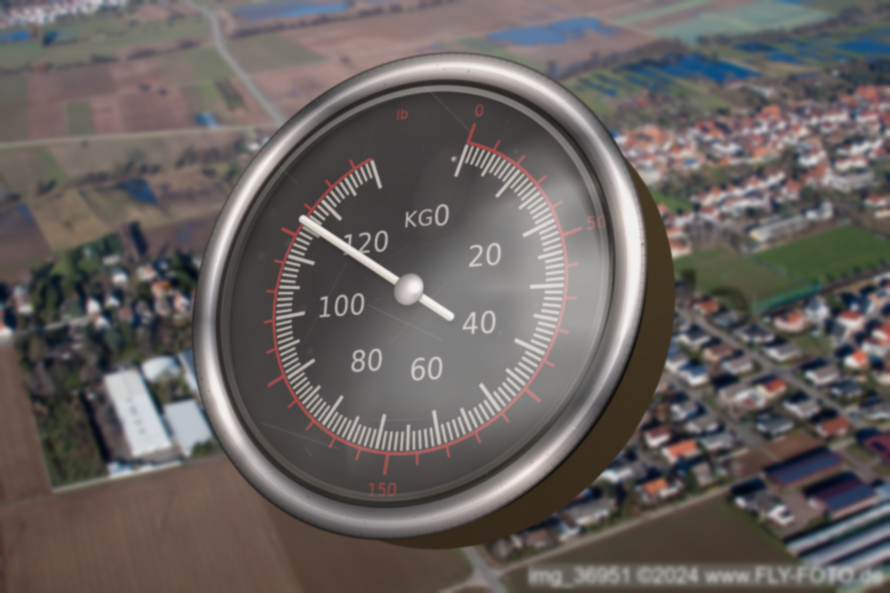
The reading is 116 kg
